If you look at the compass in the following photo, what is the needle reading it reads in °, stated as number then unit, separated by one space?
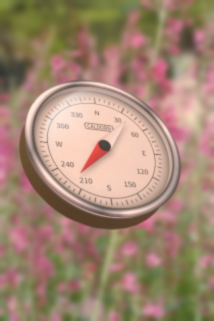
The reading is 220 °
